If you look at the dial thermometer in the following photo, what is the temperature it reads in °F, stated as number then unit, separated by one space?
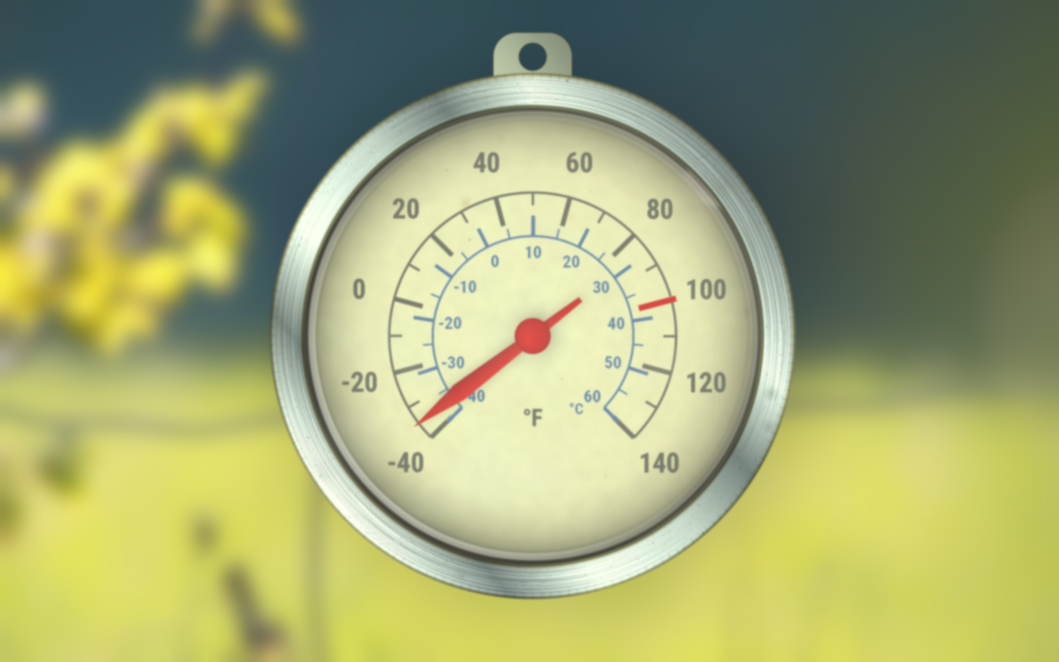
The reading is -35 °F
